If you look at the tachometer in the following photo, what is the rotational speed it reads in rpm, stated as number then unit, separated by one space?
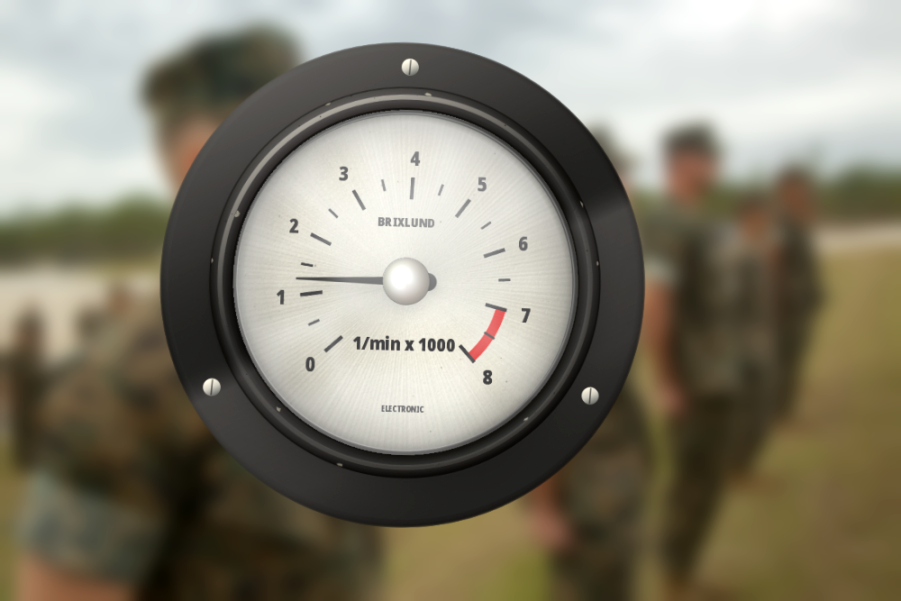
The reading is 1250 rpm
